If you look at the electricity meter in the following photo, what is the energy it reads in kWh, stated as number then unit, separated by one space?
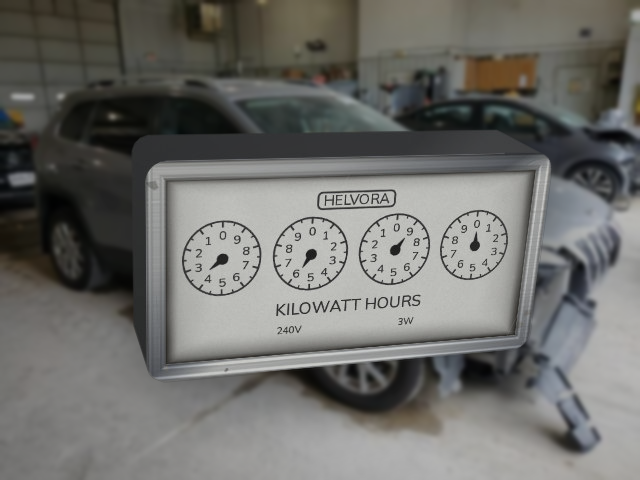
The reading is 3590 kWh
